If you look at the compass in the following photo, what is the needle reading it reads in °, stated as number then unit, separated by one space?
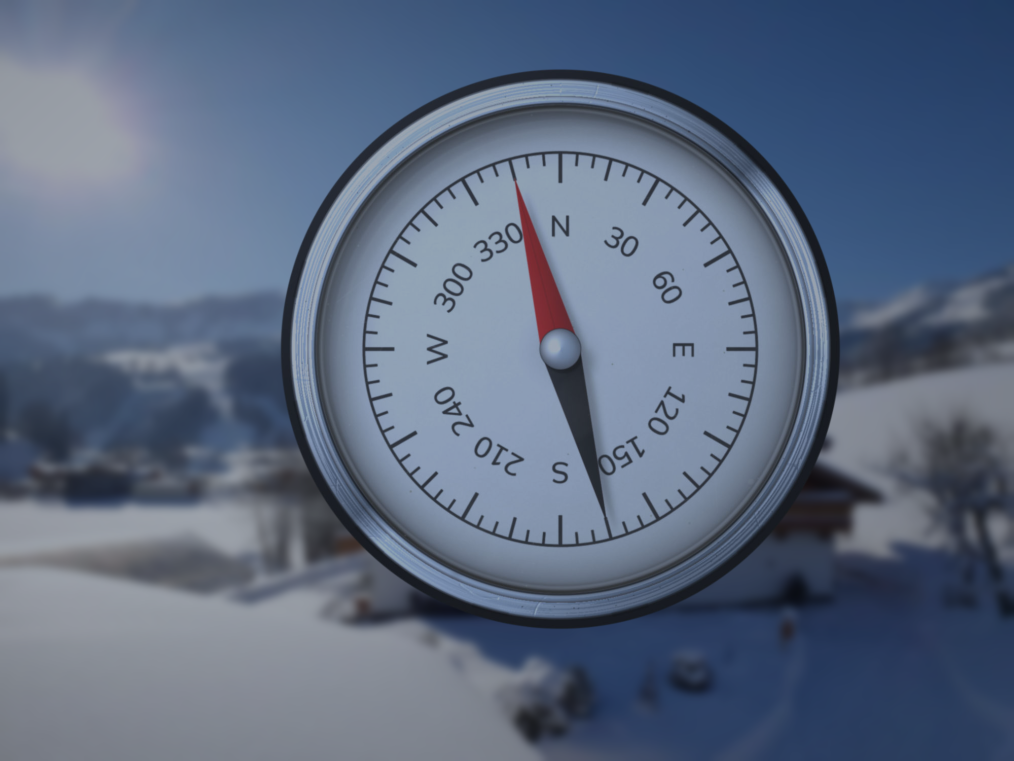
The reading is 345 °
